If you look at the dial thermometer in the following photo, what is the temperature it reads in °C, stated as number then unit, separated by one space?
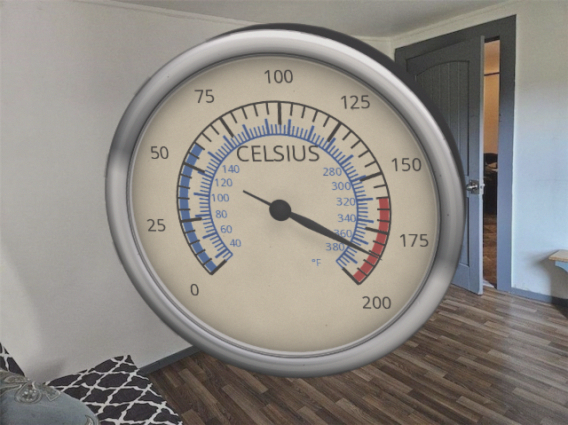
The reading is 185 °C
